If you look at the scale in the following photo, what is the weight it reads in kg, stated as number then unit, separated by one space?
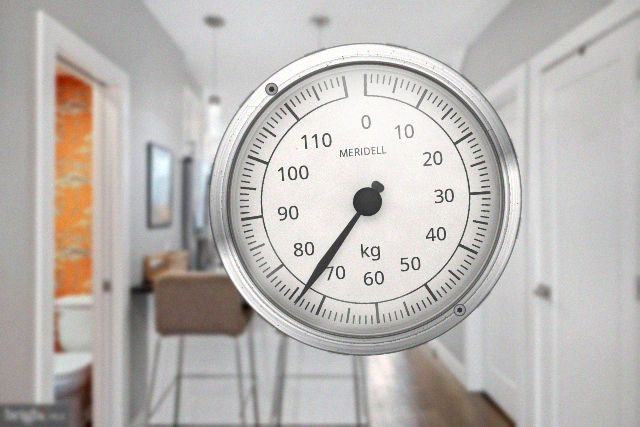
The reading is 74 kg
